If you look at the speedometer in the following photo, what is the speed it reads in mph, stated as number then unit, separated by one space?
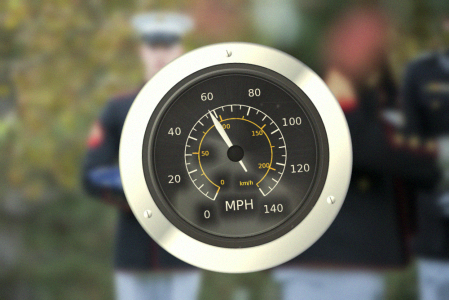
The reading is 57.5 mph
